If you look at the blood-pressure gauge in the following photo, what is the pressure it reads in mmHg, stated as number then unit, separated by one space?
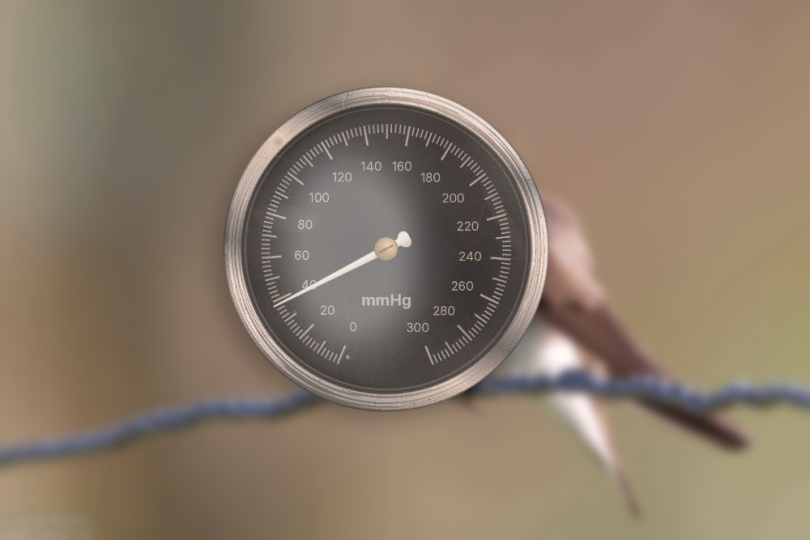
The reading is 38 mmHg
